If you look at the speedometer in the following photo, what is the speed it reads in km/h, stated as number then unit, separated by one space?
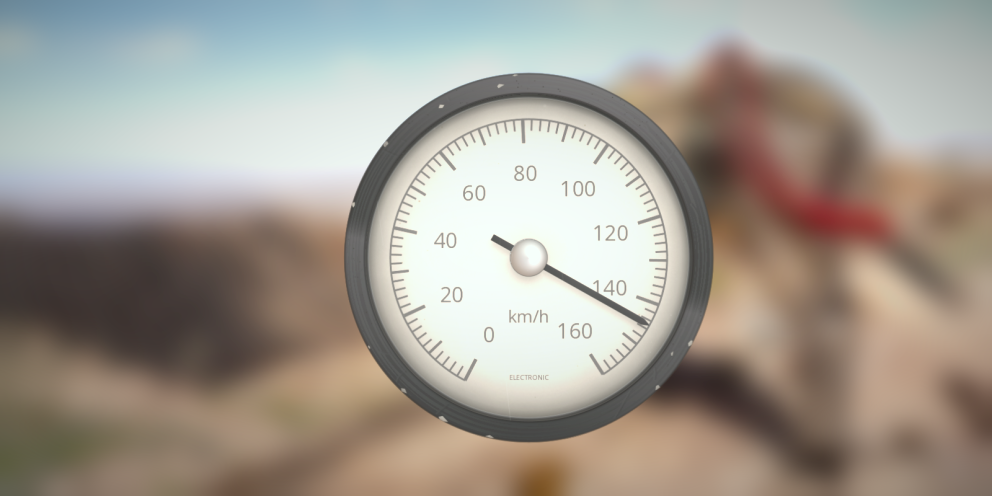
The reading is 145 km/h
